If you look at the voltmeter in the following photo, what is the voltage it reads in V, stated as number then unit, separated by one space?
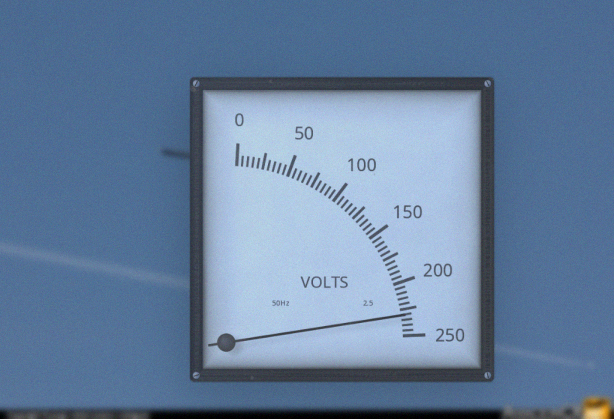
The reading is 230 V
